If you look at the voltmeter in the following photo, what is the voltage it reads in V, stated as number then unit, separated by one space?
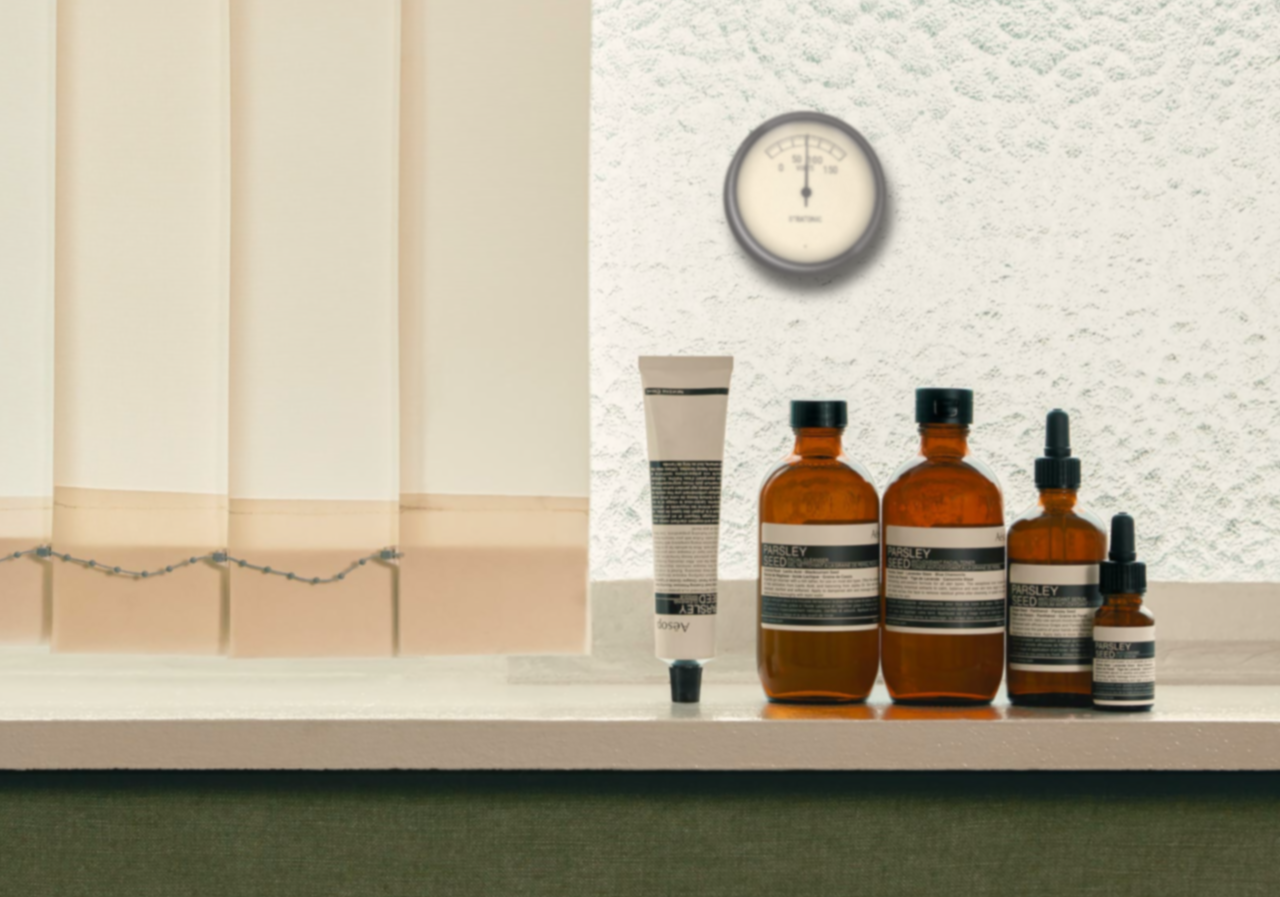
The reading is 75 V
